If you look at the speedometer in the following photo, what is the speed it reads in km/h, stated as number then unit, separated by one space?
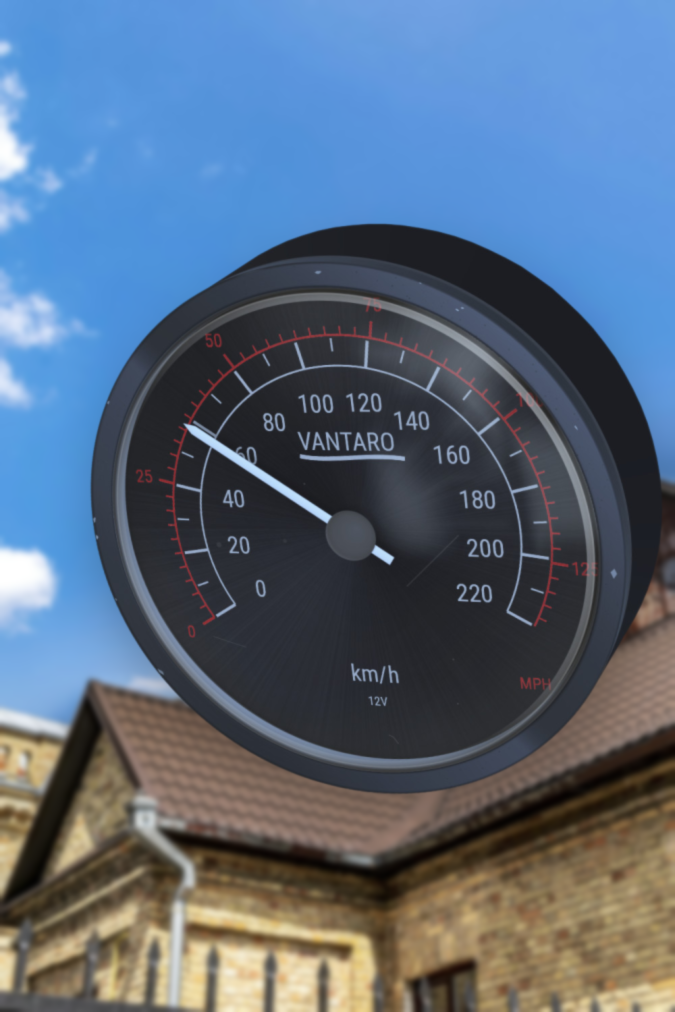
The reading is 60 km/h
